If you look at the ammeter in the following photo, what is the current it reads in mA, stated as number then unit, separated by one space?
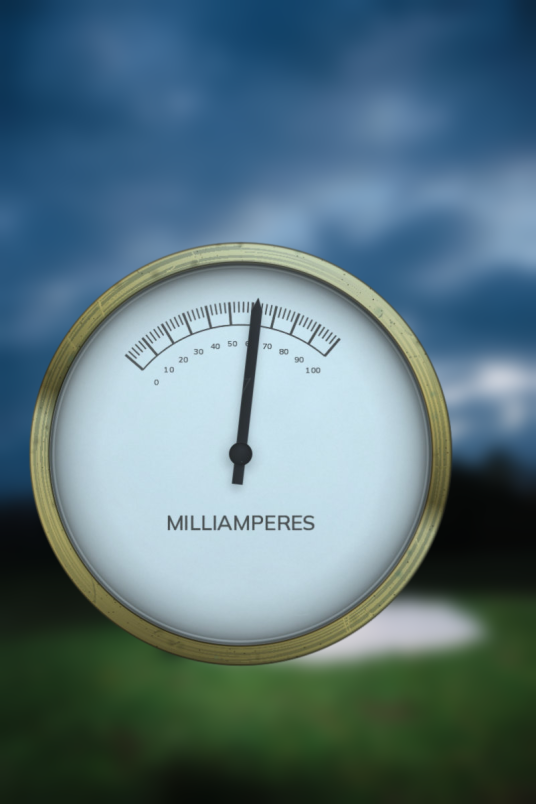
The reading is 62 mA
